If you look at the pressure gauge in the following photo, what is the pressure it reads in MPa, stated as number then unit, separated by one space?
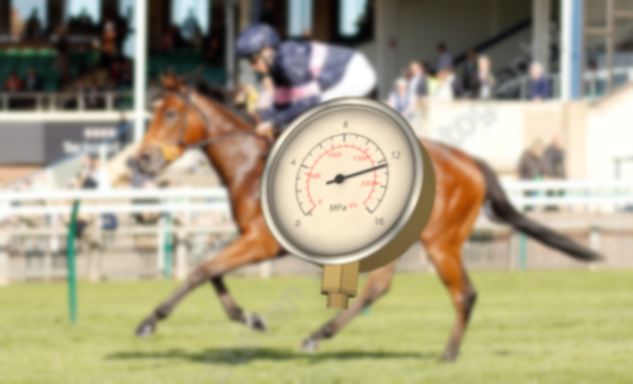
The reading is 12.5 MPa
